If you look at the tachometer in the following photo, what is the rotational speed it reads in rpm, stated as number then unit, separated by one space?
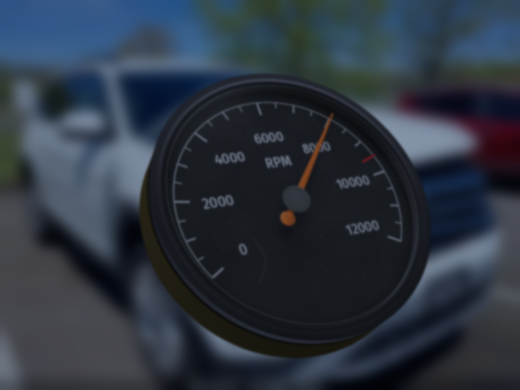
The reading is 8000 rpm
